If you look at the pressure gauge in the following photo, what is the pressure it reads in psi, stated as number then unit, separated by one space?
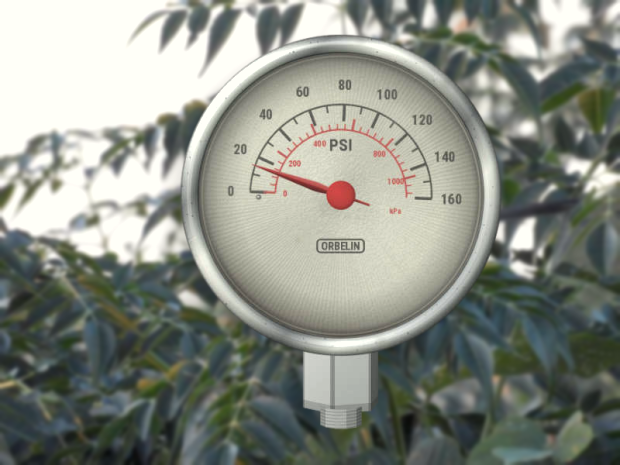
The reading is 15 psi
